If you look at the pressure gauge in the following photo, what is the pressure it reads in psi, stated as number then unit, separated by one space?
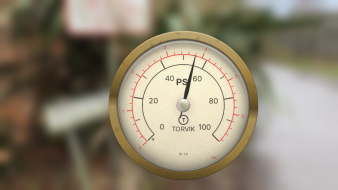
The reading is 55 psi
